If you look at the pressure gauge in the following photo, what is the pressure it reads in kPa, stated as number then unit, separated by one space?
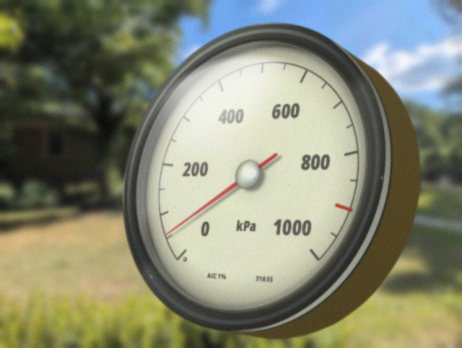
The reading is 50 kPa
